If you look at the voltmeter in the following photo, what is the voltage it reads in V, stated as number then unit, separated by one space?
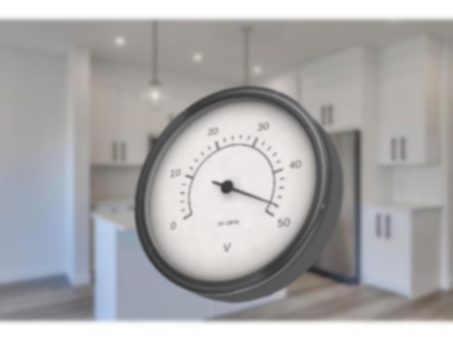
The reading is 48 V
